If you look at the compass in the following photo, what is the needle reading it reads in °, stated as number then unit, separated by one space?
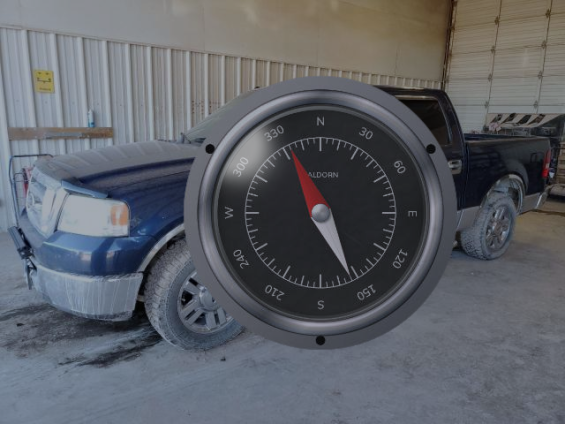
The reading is 335 °
